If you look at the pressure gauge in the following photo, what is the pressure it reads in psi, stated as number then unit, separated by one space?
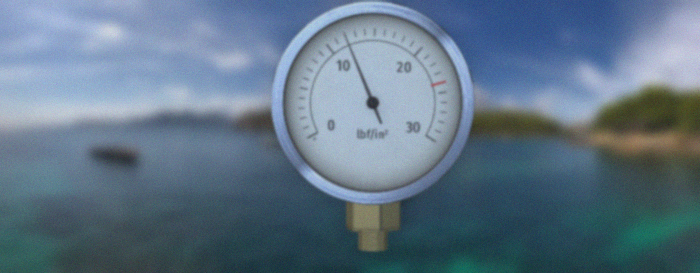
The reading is 12 psi
